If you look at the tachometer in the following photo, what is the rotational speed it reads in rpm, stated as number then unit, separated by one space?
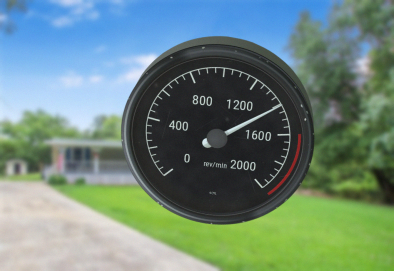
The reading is 1400 rpm
